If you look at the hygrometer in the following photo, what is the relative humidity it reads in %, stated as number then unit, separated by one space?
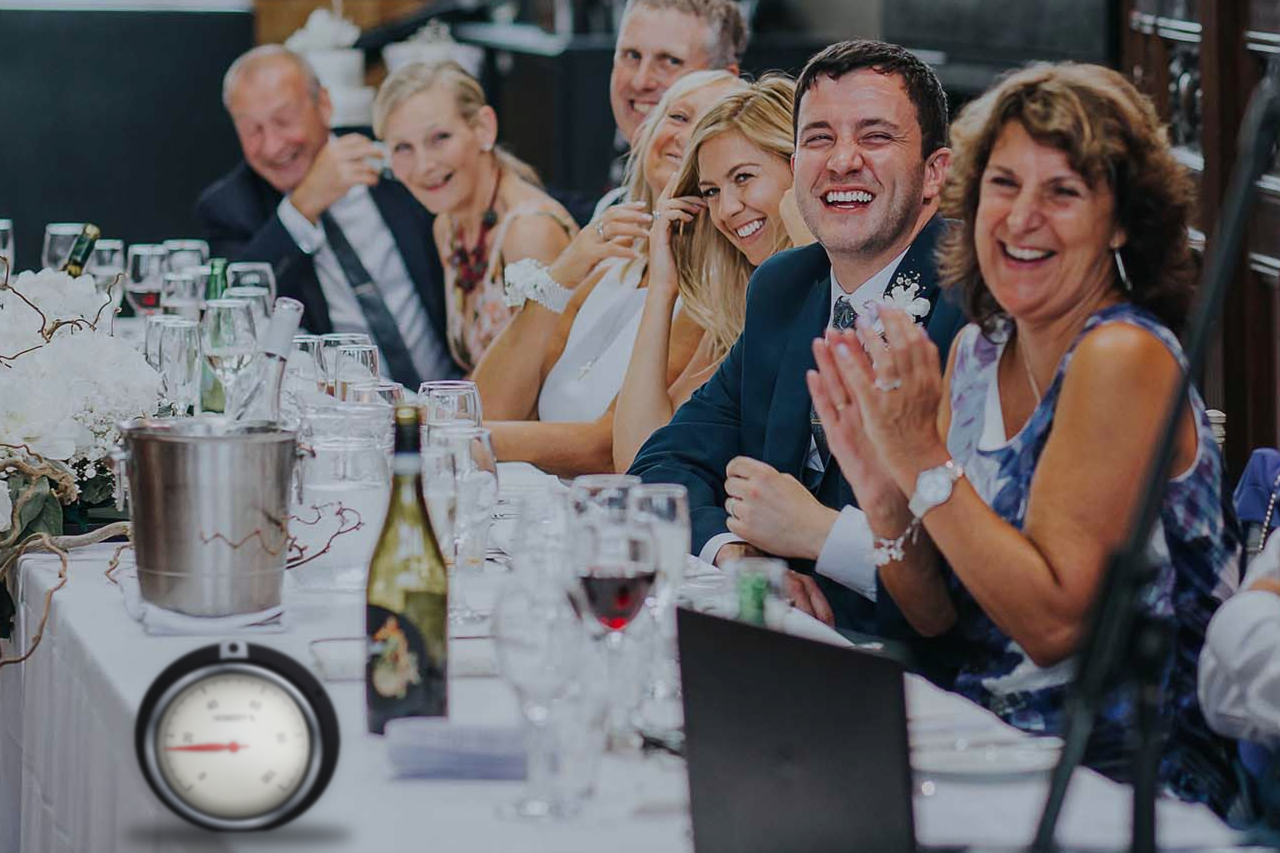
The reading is 16 %
